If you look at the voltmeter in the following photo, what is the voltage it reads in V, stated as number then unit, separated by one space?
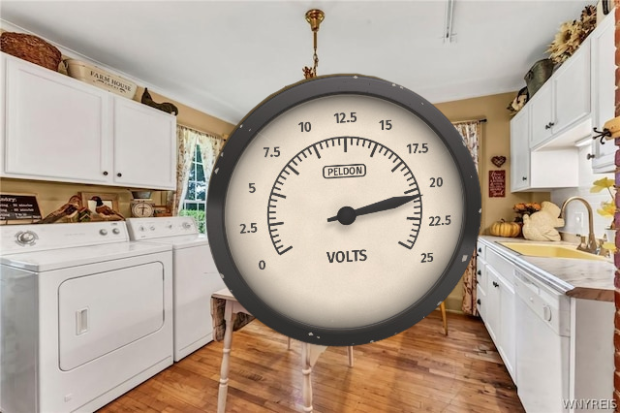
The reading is 20.5 V
